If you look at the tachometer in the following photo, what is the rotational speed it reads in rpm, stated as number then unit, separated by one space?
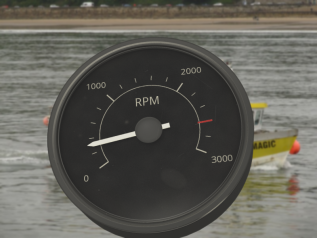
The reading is 300 rpm
